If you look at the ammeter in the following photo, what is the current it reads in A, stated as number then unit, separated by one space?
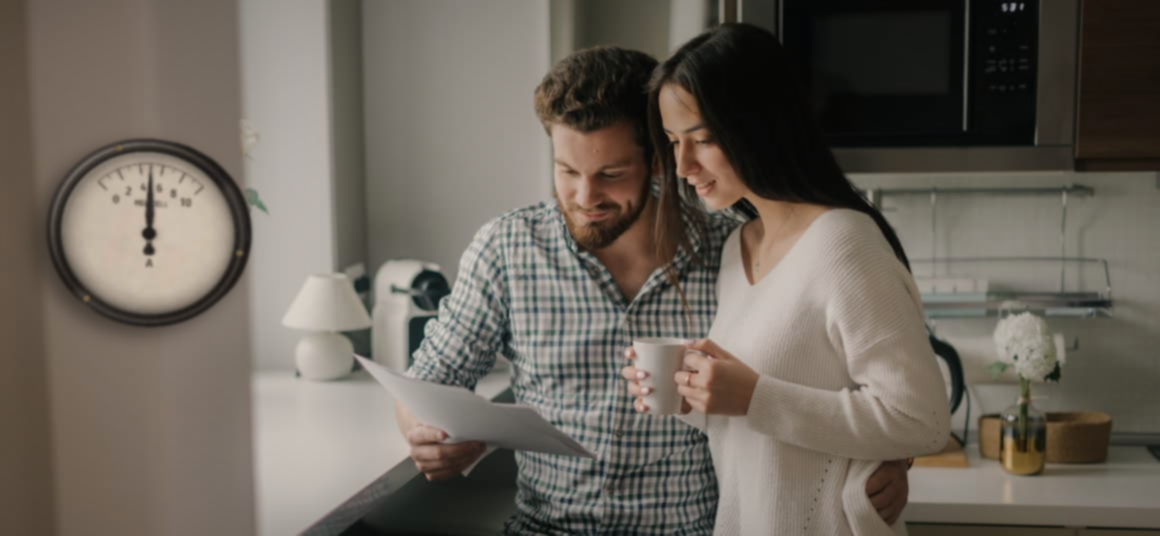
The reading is 5 A
